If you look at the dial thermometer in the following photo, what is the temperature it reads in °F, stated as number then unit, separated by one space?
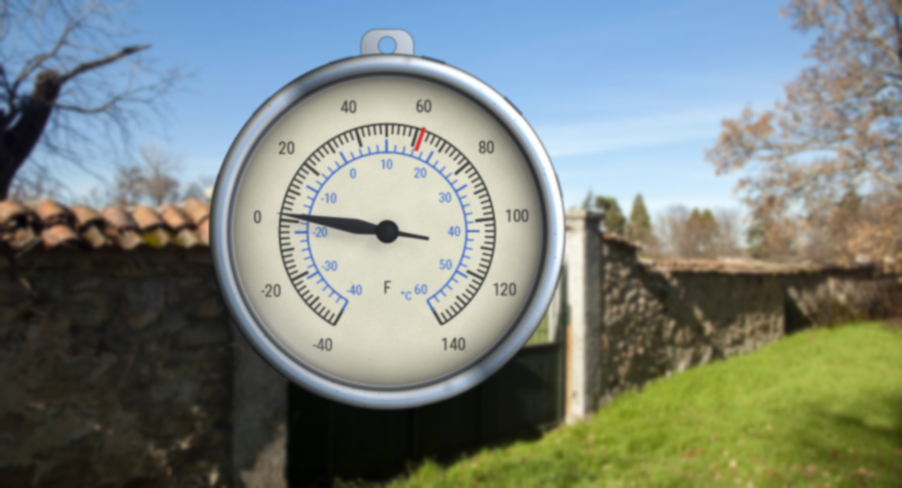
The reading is 2 °F
